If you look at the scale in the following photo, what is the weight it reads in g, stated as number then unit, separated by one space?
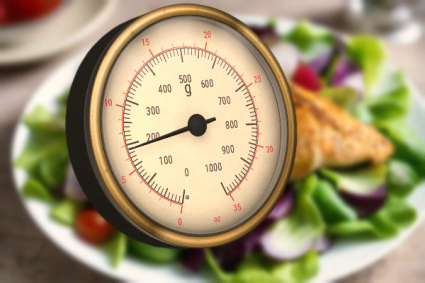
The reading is 190 g
